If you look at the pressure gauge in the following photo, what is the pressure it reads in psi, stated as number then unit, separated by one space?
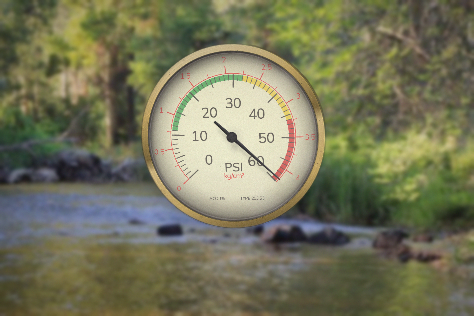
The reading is 59 psi
